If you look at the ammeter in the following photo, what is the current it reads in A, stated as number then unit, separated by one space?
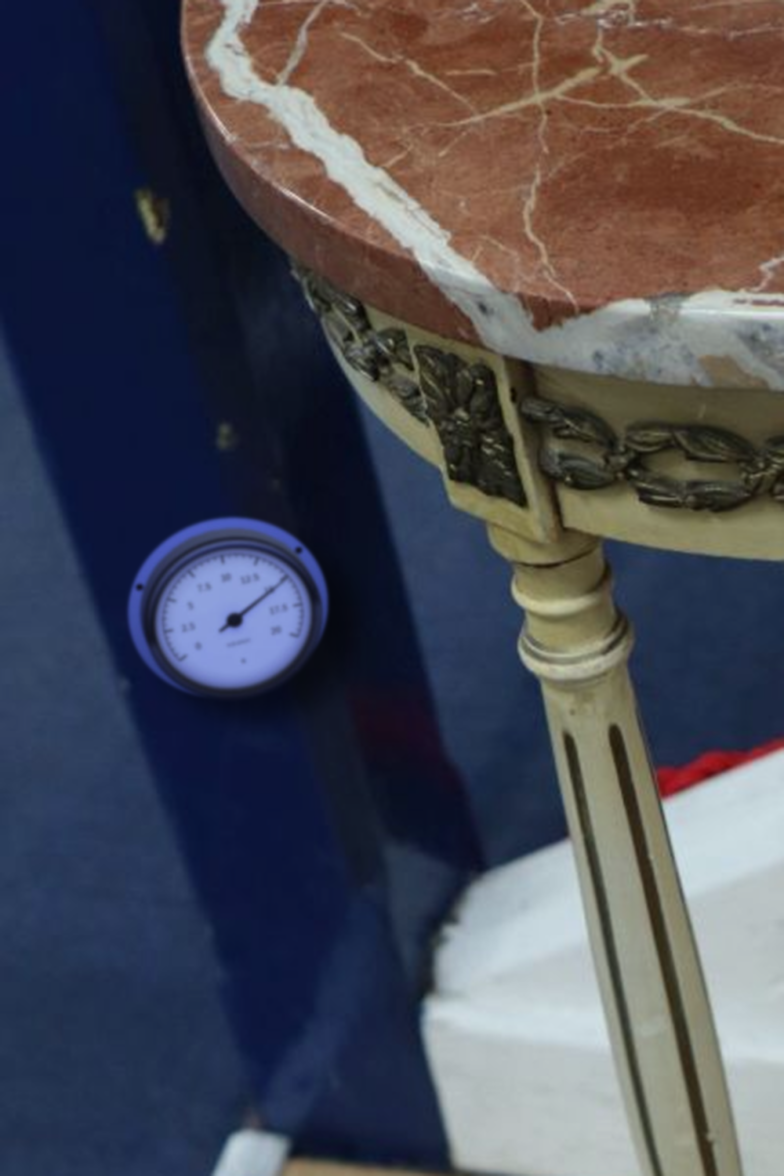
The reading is 15 A
